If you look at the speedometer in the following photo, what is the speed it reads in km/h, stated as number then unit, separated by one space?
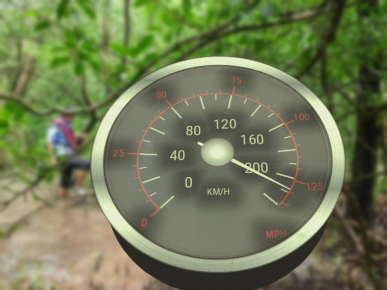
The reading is 210 km/h
